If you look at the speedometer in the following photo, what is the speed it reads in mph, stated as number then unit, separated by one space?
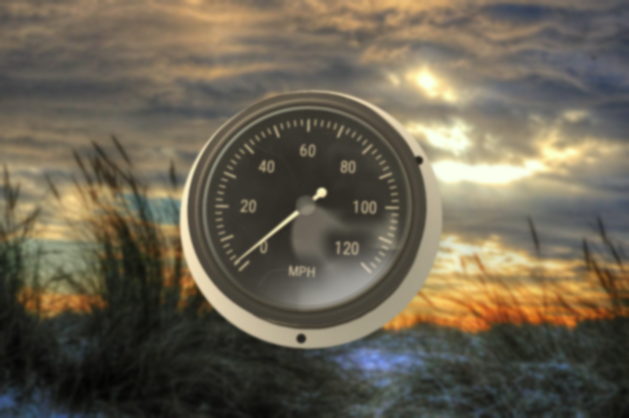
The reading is 2 mph
